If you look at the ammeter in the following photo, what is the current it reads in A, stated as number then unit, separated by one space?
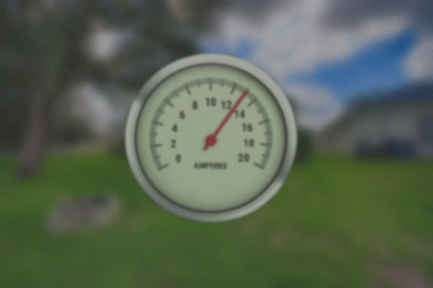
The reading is 13 A
